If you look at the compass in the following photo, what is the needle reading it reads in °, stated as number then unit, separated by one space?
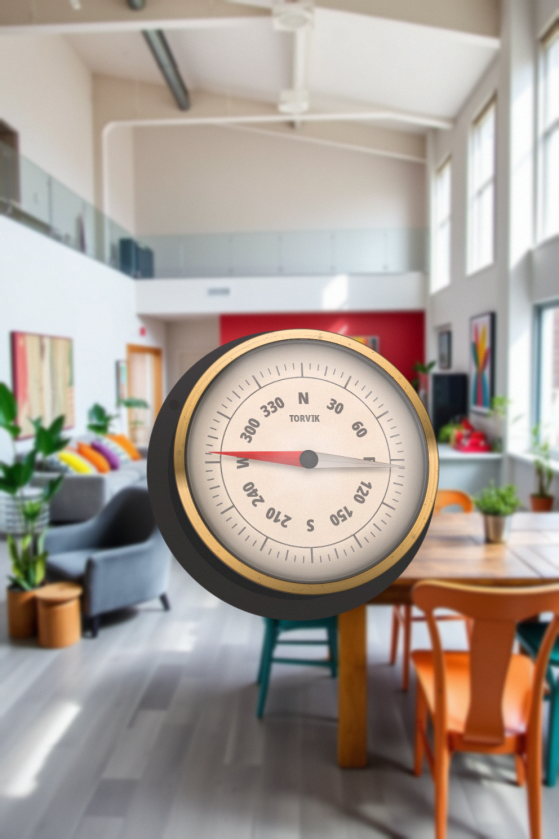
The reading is 275 °
